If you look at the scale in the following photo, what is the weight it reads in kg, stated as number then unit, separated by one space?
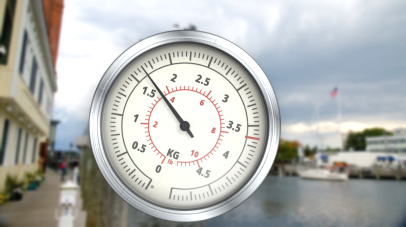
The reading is 1.65 kg
